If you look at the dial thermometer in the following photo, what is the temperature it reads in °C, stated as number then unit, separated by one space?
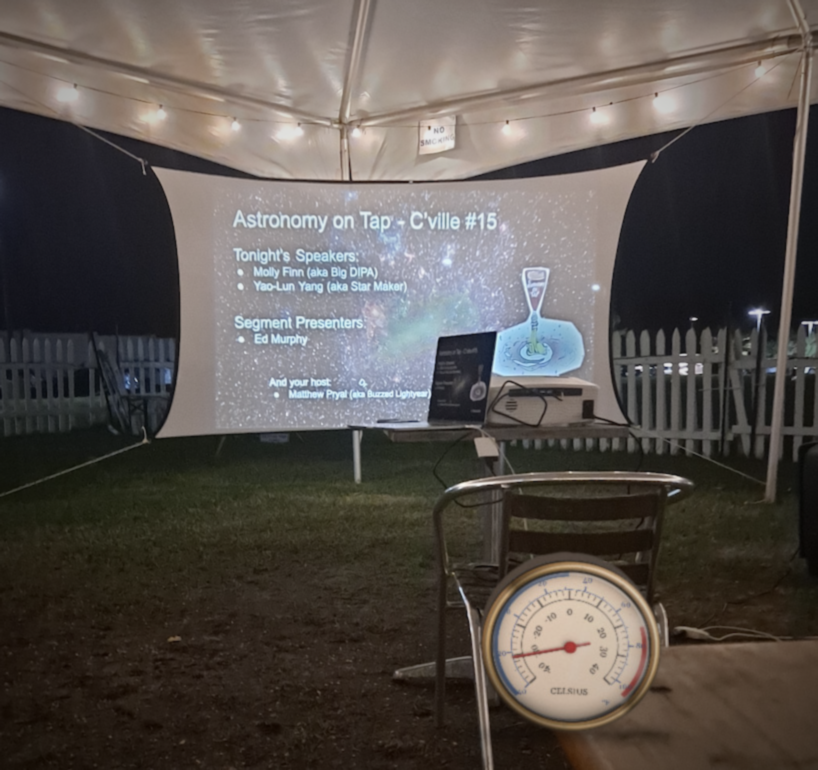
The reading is -30 °C
